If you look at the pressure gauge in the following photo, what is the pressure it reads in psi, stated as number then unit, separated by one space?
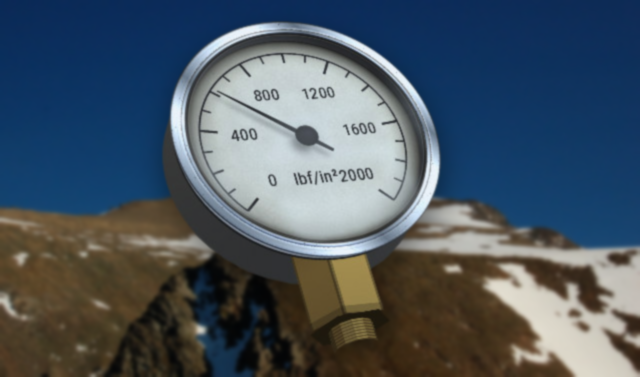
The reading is 600 psi
